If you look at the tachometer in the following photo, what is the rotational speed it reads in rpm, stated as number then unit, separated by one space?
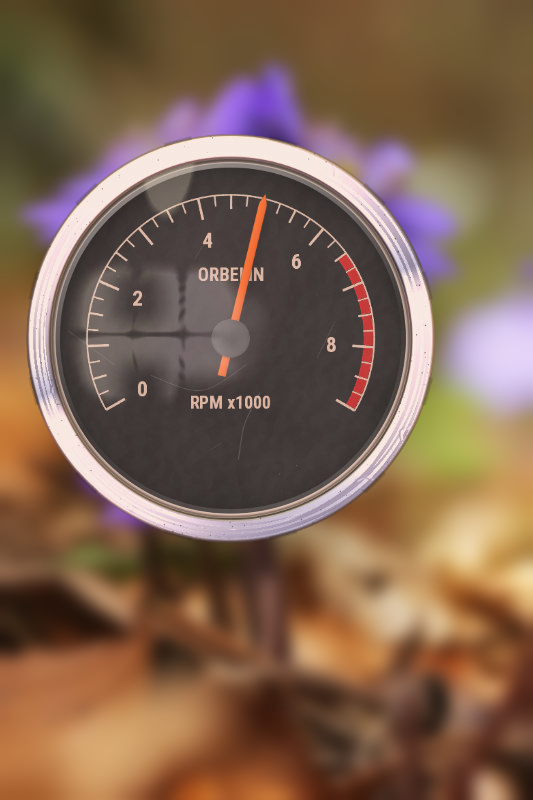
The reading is 5000 rpm
